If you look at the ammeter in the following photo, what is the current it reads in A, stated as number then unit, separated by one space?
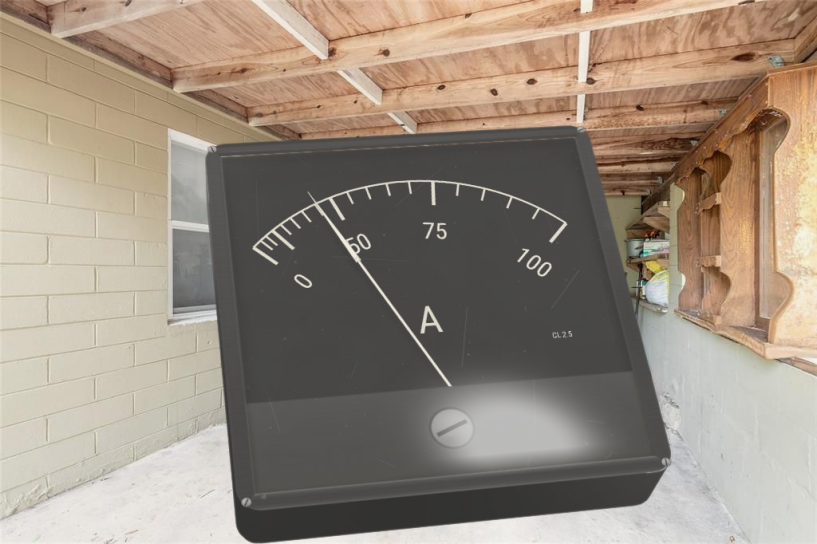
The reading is 45 A
